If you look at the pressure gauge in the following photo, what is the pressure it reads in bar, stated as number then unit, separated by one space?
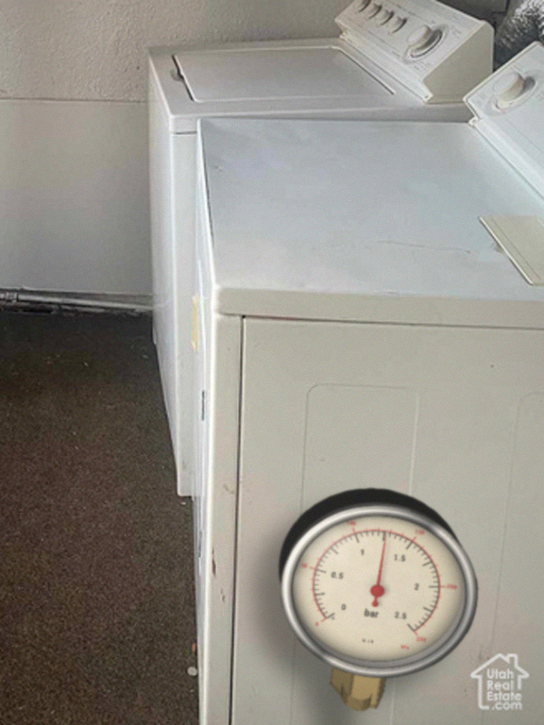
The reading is 1.25 bar
